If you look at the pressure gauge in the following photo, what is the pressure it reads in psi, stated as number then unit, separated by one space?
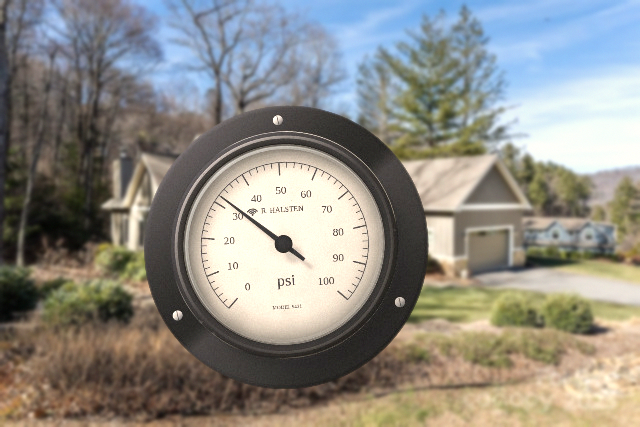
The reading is 32 psi
